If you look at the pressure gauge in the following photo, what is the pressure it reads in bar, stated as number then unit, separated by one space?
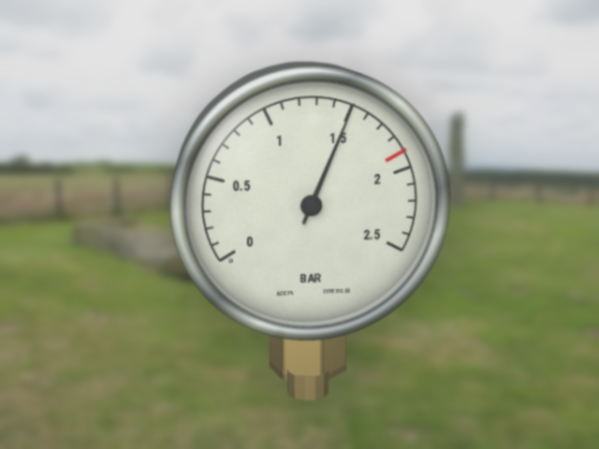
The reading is 1.5 bar
